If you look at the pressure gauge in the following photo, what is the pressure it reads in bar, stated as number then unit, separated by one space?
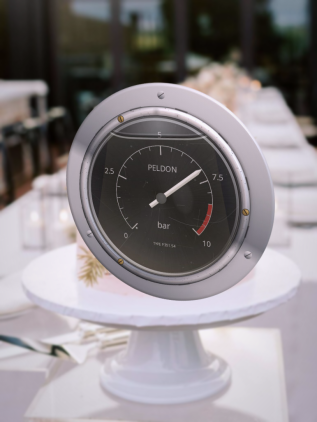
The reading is 7 bar
